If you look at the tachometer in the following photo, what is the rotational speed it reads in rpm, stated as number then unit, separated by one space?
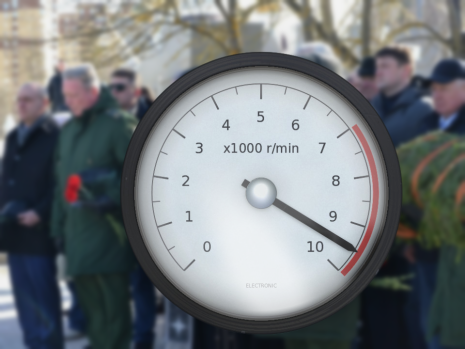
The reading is 9500 rpm
